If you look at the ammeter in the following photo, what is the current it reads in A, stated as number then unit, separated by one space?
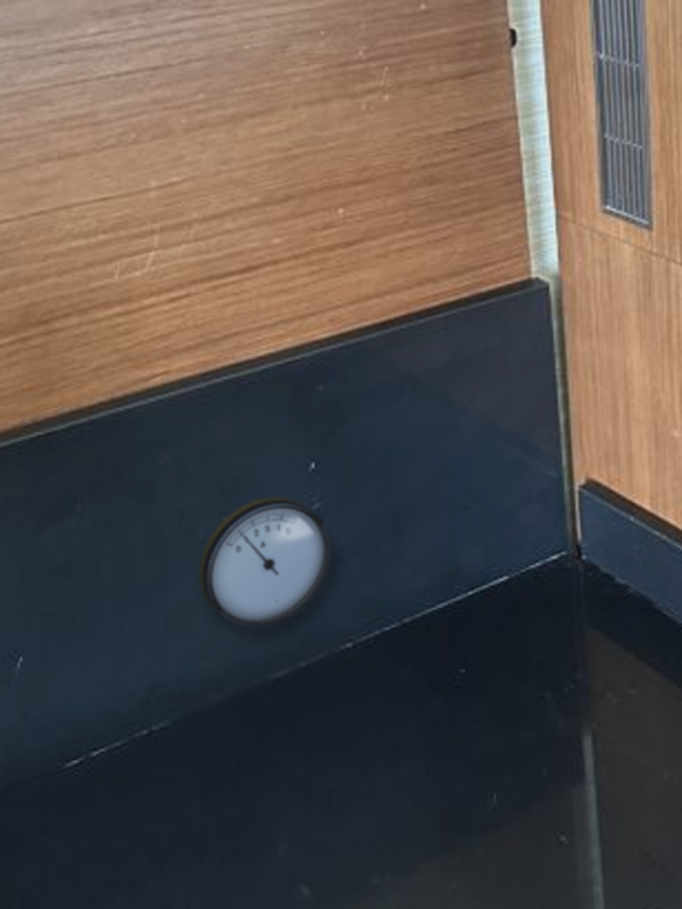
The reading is 1 A
